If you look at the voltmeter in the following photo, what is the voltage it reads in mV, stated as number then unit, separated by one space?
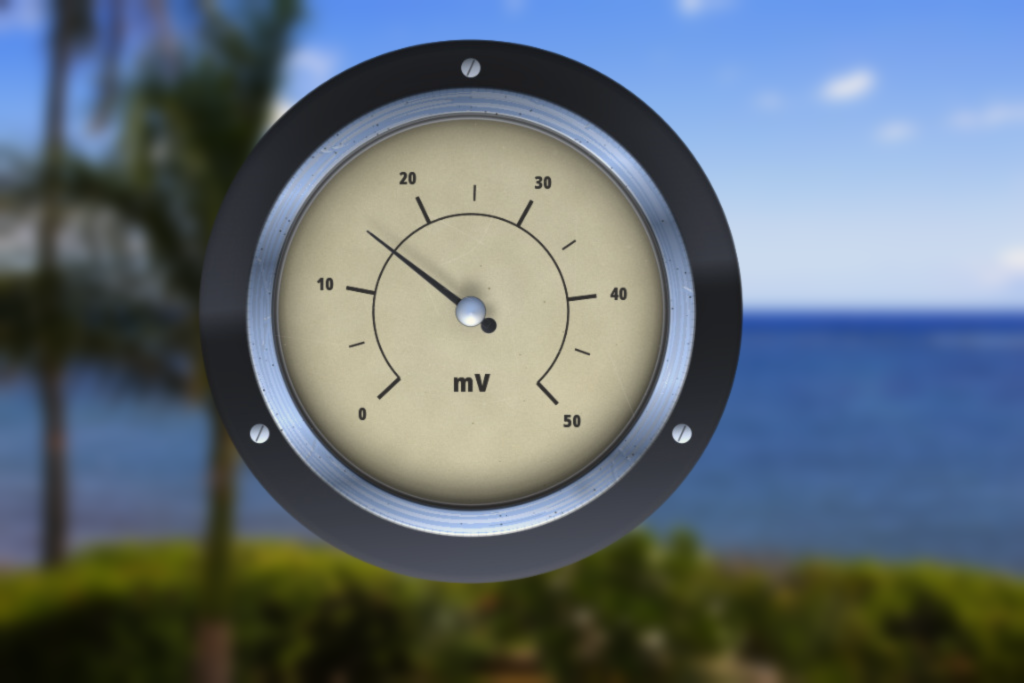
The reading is 15 mV
